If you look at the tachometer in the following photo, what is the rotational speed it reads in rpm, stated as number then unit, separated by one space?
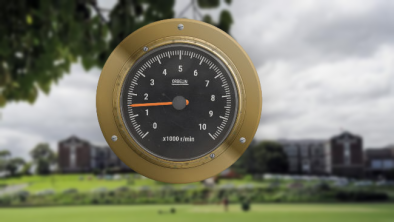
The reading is 1500 rpm
